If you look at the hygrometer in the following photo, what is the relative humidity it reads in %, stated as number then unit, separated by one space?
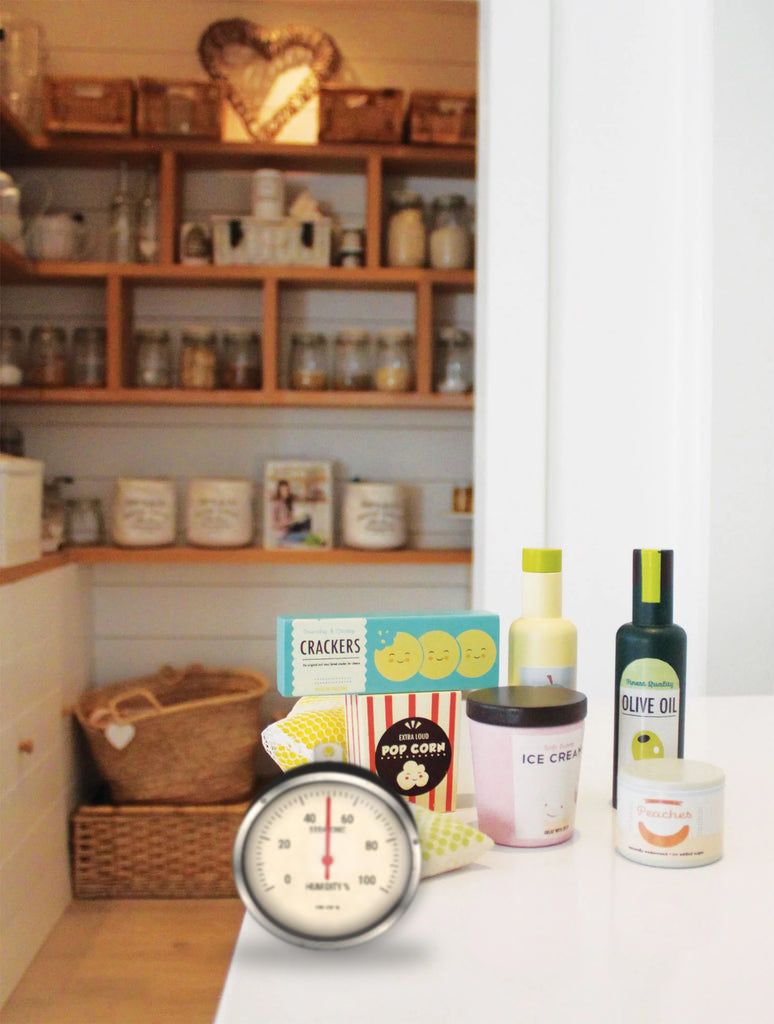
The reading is 50 %
